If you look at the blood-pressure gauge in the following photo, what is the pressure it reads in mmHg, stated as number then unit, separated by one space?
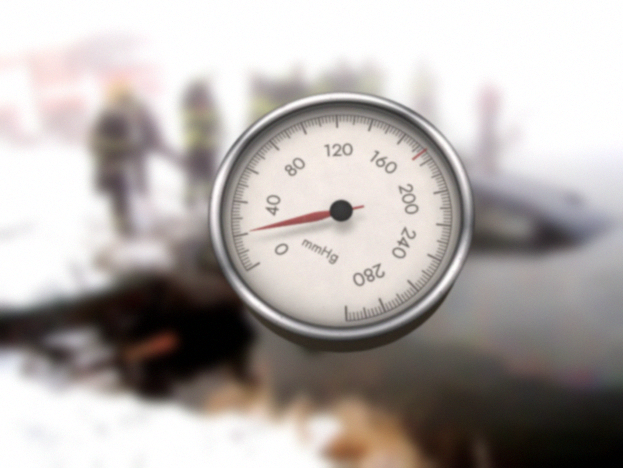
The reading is 20 mmHg
